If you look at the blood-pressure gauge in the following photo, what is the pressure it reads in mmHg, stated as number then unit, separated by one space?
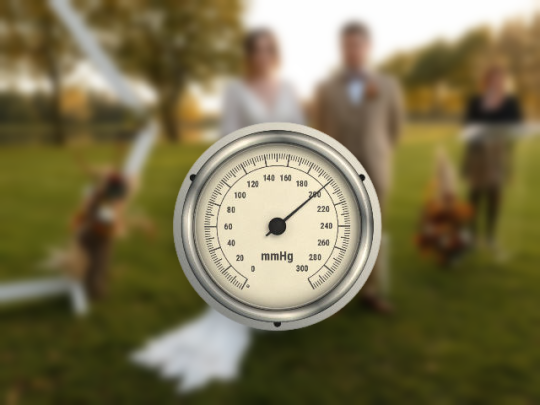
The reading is 200 mmHg
